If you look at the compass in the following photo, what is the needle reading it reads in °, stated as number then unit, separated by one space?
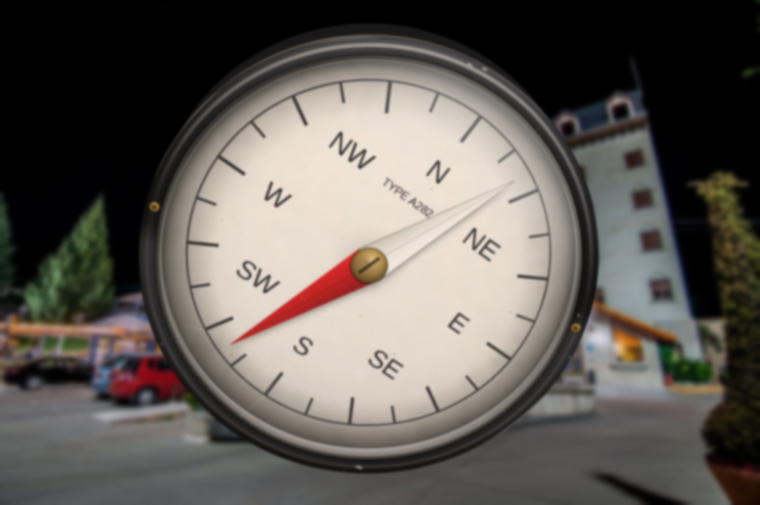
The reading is 202.5 °
